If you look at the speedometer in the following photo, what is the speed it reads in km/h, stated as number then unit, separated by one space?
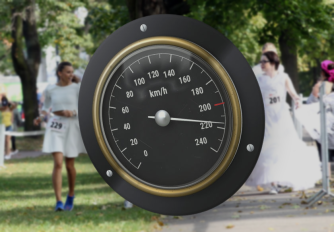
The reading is 215 km/h
